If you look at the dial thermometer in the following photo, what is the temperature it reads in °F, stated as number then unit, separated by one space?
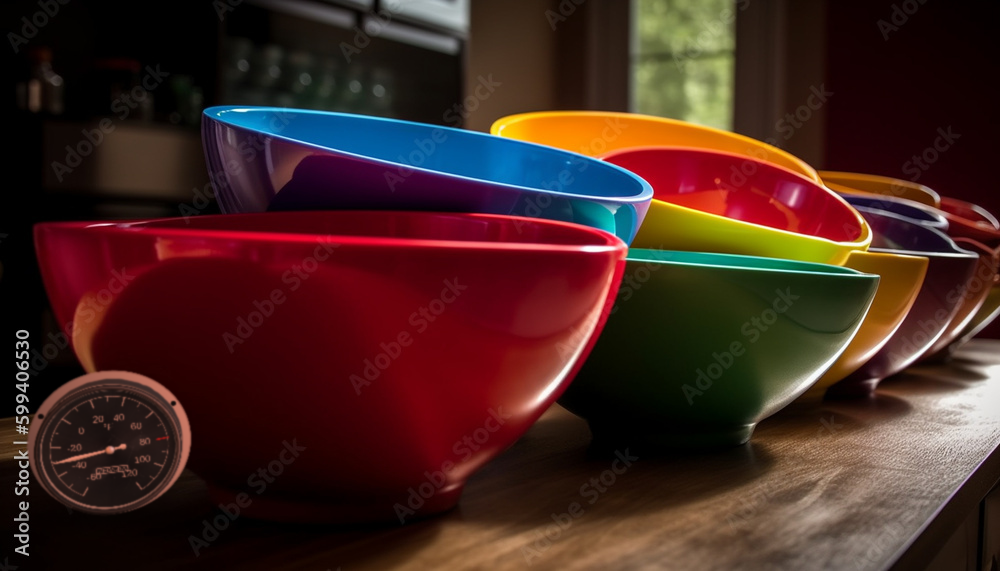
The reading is -30 °F
